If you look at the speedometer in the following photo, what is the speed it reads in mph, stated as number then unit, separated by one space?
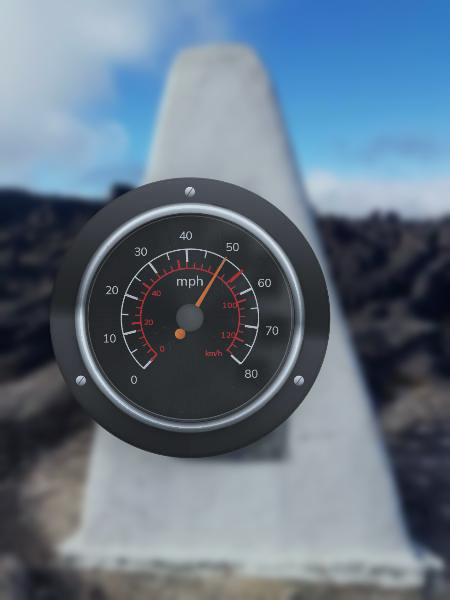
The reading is 50 mph
